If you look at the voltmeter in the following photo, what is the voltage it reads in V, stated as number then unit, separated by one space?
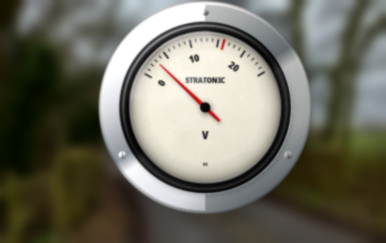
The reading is 3 V
